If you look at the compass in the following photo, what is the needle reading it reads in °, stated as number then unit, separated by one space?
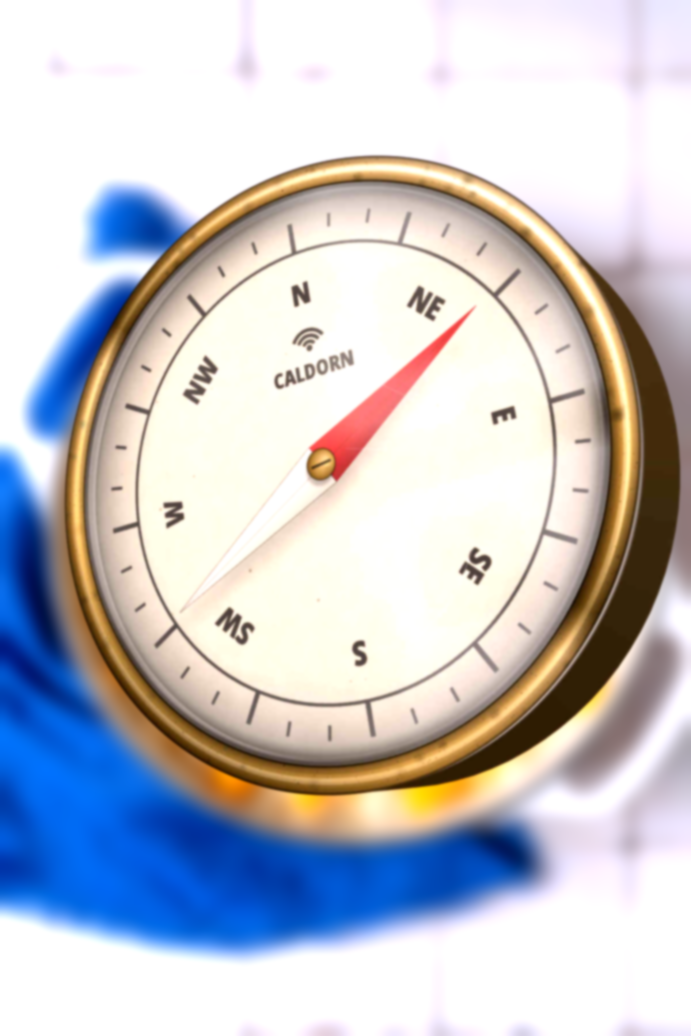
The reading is 60 °
